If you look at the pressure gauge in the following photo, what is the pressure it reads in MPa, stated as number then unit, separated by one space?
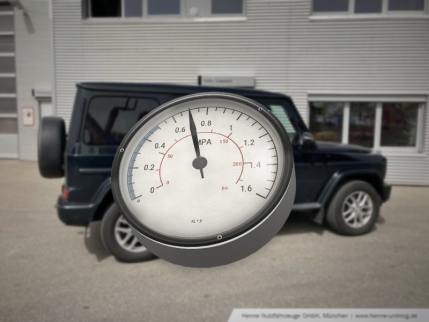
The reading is 0.7 MPa
